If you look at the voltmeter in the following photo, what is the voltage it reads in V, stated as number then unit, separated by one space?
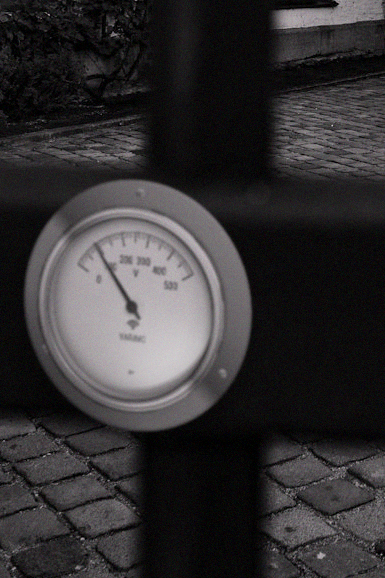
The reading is 100 V
